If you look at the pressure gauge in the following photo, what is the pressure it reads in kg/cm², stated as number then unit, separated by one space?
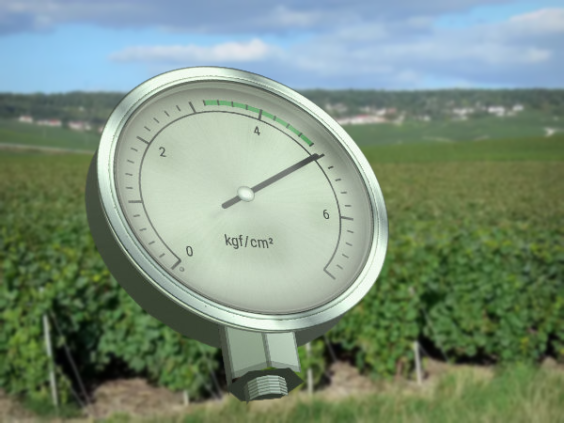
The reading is 5 kg/cm²
